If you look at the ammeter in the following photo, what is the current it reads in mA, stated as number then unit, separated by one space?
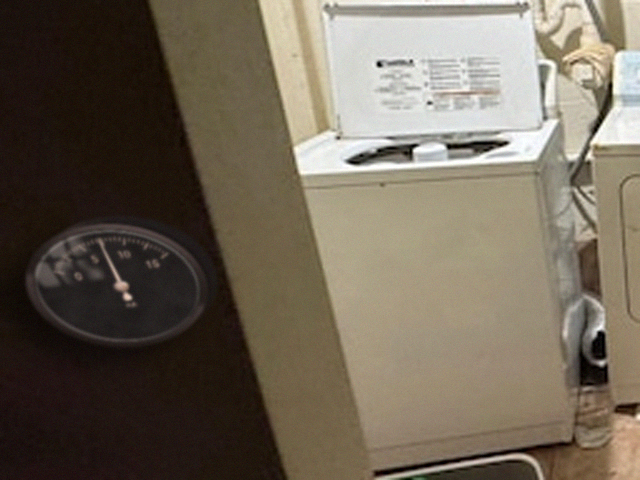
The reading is 7.5 mA
